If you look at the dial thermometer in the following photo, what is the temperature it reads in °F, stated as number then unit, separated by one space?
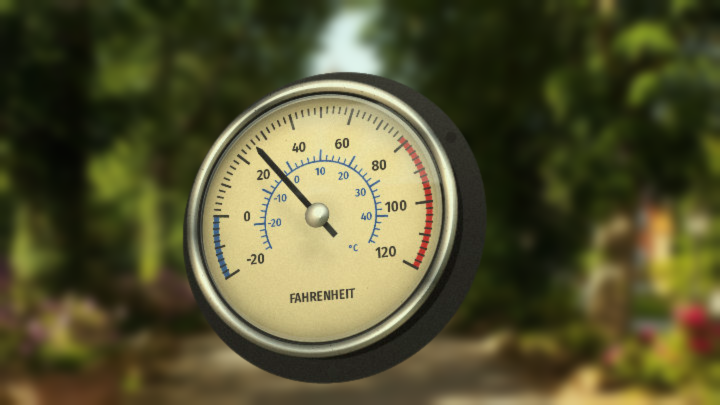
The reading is 26 °F
